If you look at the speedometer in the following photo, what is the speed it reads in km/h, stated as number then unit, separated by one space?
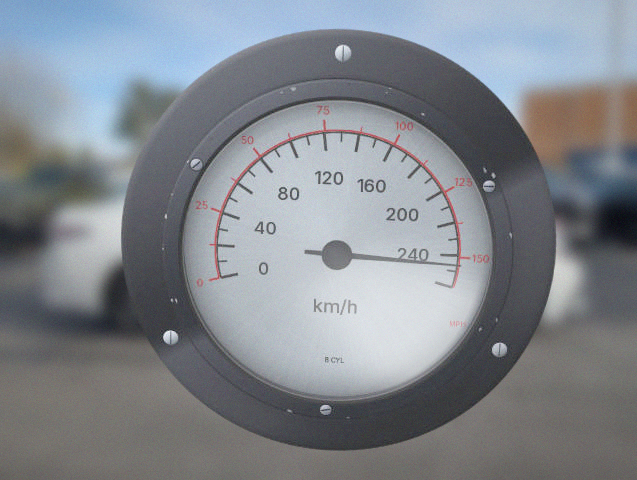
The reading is 245 km/h
